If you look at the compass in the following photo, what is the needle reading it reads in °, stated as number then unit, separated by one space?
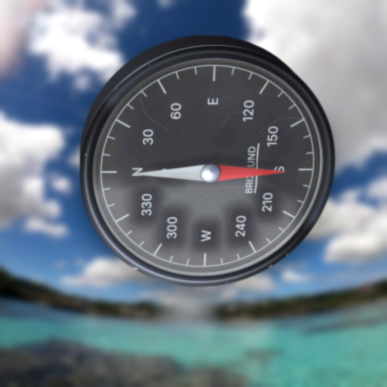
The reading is 180 °
